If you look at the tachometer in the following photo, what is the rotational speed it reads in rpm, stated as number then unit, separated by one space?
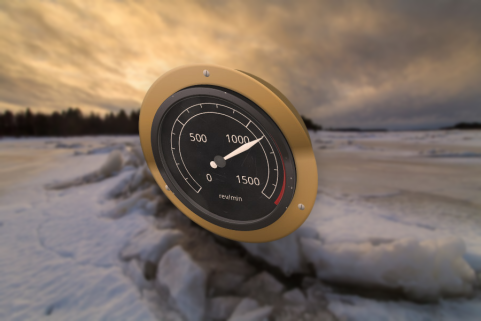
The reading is 1100 rpm
